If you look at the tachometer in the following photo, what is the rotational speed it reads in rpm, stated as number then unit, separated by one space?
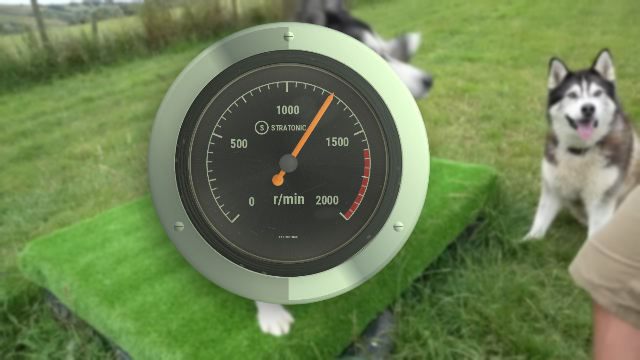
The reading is 1250 rpm
